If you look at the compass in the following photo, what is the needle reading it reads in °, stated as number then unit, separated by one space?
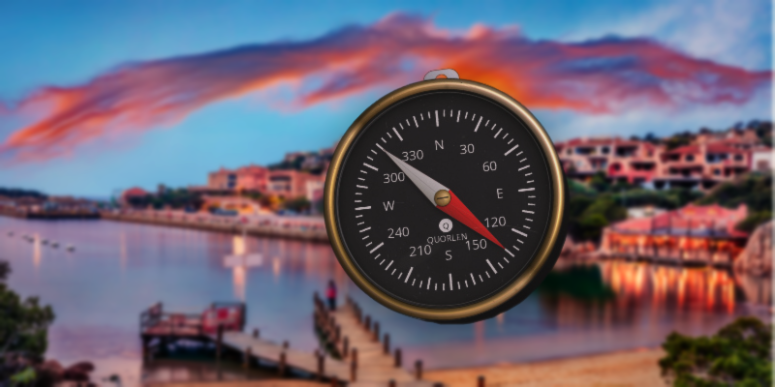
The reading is 135 °
